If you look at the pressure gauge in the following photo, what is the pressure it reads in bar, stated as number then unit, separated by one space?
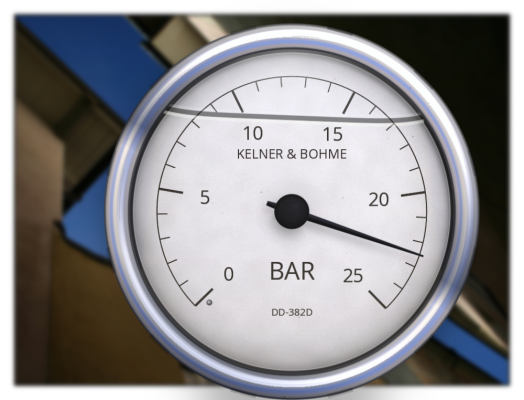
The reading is 22.5 bar
